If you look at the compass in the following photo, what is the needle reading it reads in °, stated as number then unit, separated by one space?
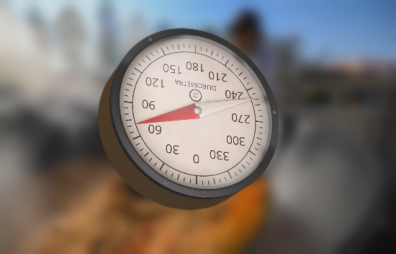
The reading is 70 °
